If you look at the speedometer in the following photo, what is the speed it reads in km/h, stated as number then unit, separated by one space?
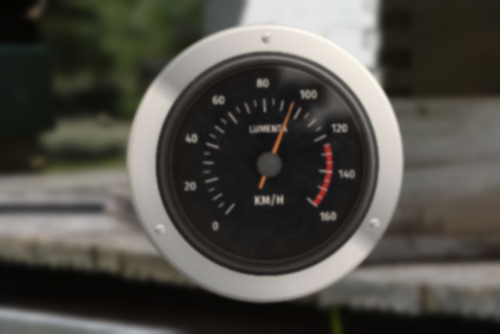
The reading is 95 km/h
